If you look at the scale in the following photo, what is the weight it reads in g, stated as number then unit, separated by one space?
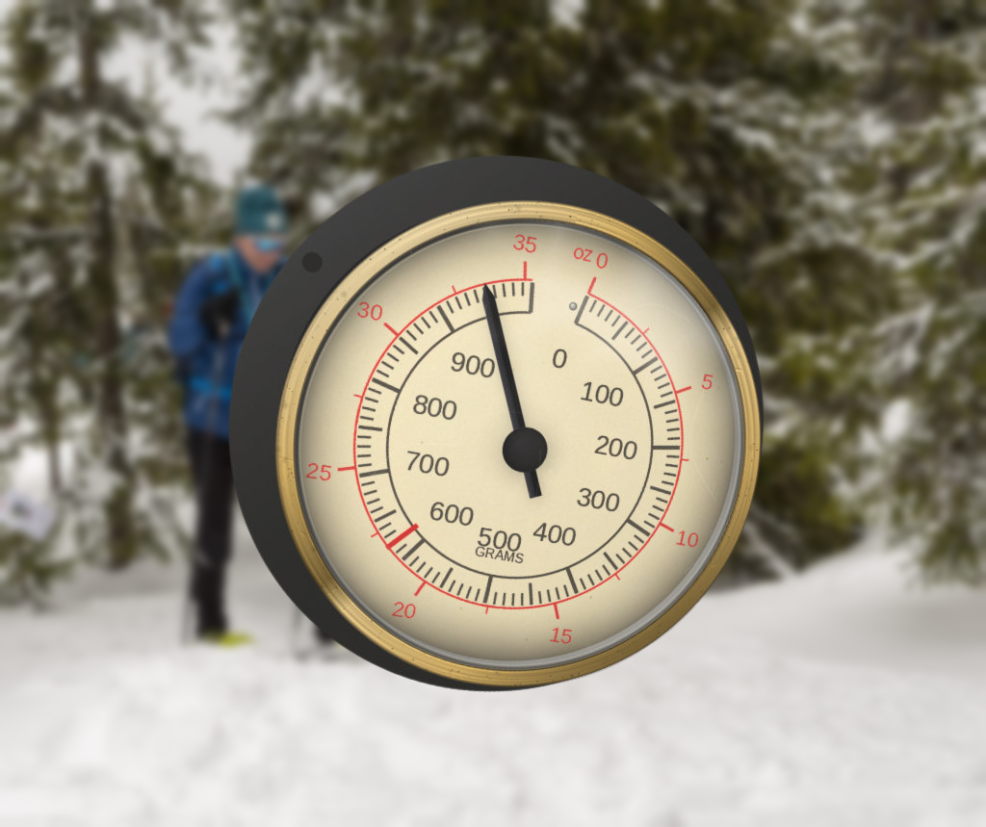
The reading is 950 g
